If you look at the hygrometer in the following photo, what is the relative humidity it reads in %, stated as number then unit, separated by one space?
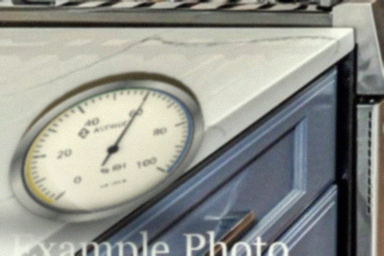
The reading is 60 %
